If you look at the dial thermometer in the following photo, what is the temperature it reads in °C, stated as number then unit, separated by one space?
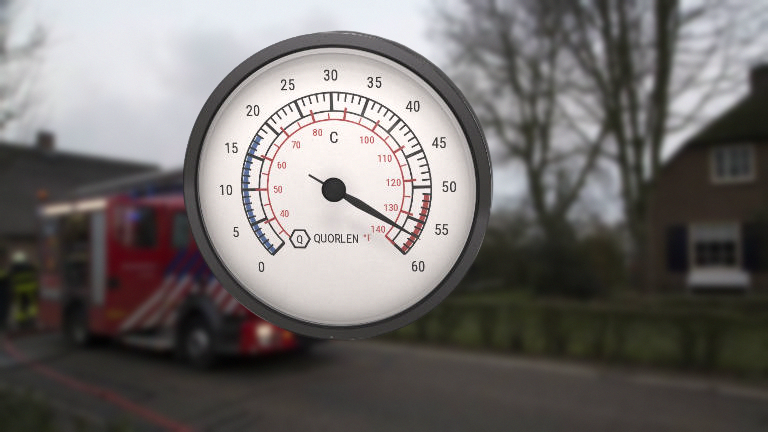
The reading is 57 °C
